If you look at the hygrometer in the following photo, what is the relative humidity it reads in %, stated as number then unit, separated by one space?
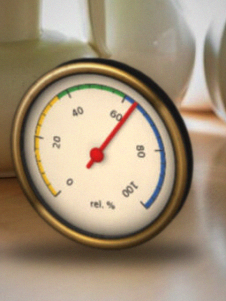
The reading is 64 %
